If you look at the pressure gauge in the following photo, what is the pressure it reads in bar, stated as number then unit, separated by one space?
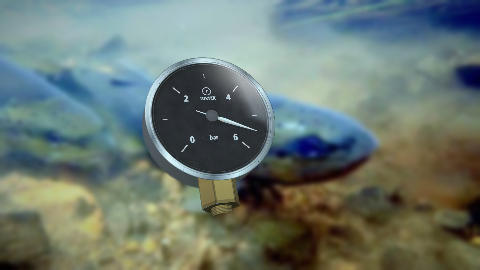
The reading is 5.5 bar
